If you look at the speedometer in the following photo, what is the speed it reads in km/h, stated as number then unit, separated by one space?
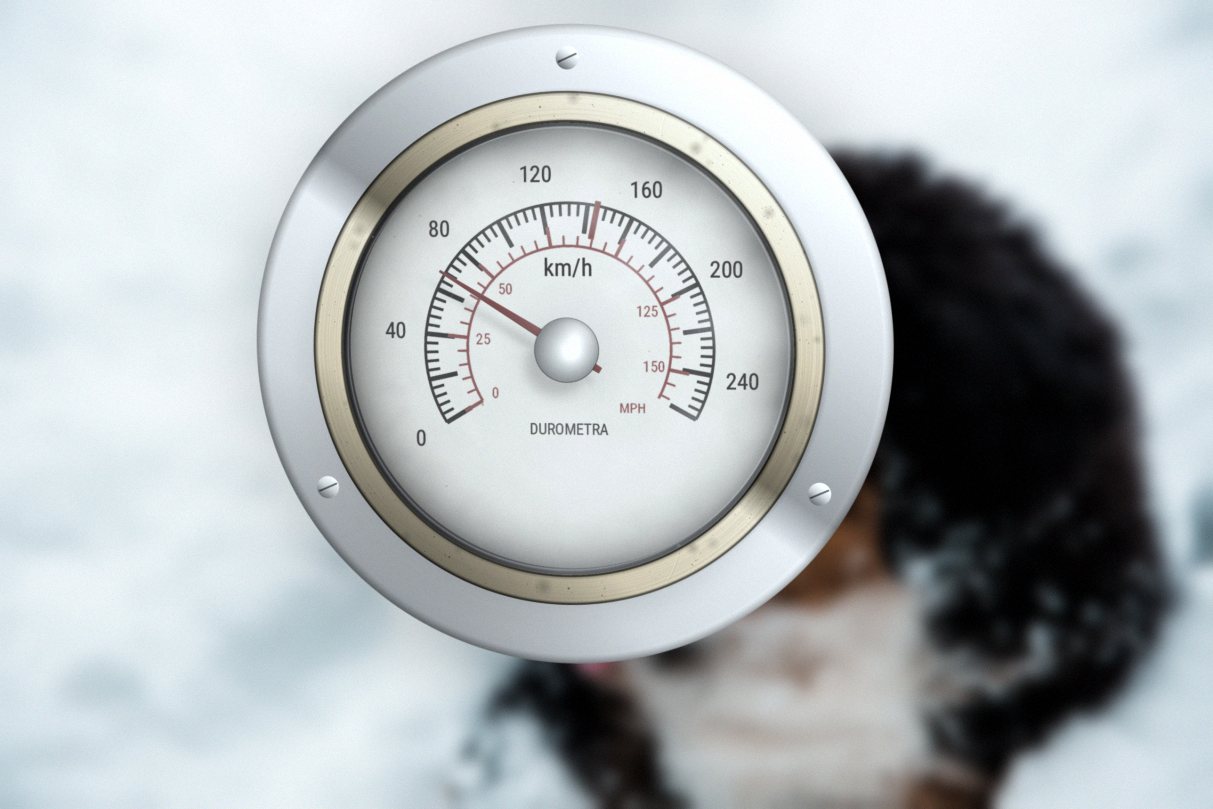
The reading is 68 km/h
